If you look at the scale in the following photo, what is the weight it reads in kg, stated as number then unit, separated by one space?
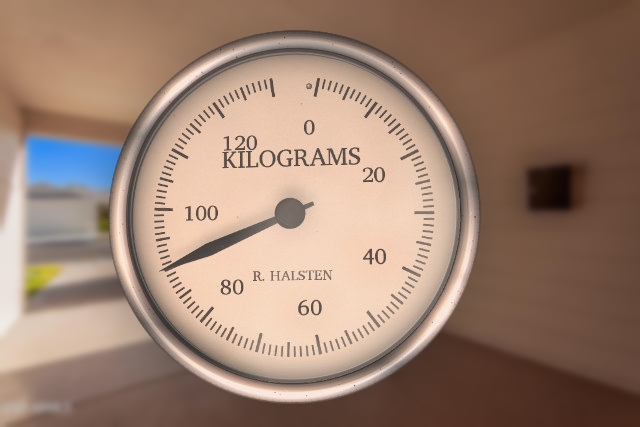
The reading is 90 kg
